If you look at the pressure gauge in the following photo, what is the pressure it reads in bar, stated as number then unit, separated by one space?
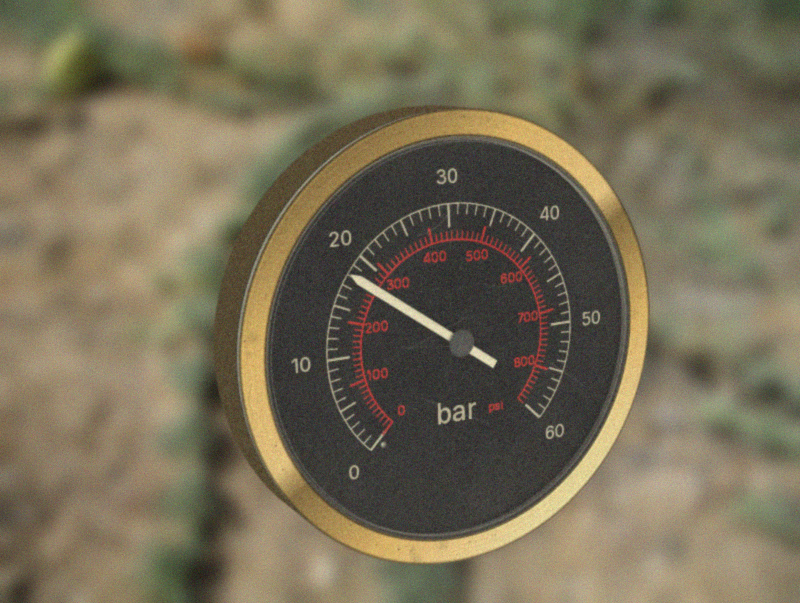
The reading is 18 bar
